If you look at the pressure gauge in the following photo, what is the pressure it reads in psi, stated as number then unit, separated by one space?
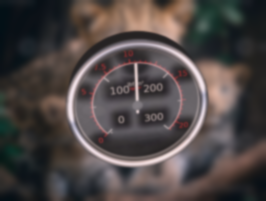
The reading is 150 psi
